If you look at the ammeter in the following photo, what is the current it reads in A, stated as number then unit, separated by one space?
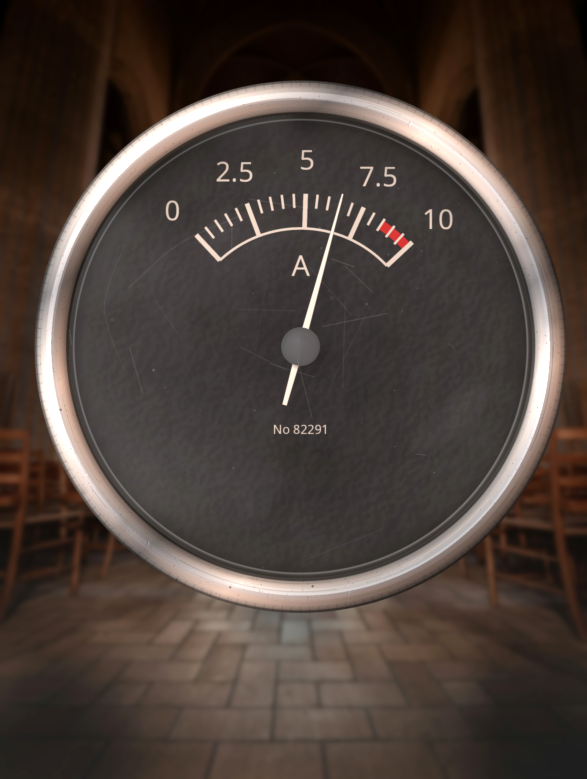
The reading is 6.5 A
